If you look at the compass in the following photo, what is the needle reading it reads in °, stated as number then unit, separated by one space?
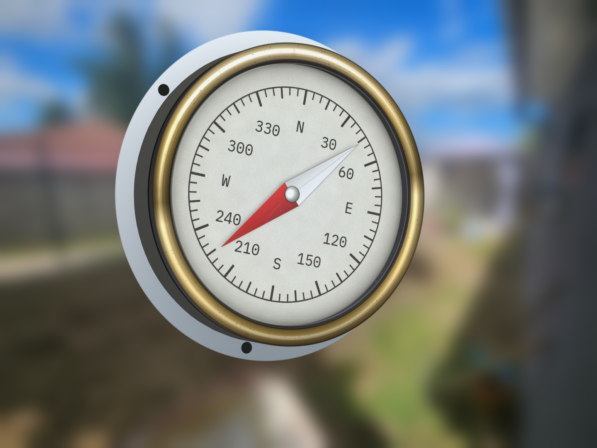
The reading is 225 °
